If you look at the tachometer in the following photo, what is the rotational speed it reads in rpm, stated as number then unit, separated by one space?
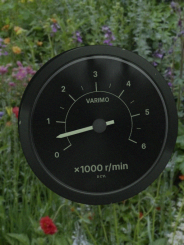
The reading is 500 rpm
